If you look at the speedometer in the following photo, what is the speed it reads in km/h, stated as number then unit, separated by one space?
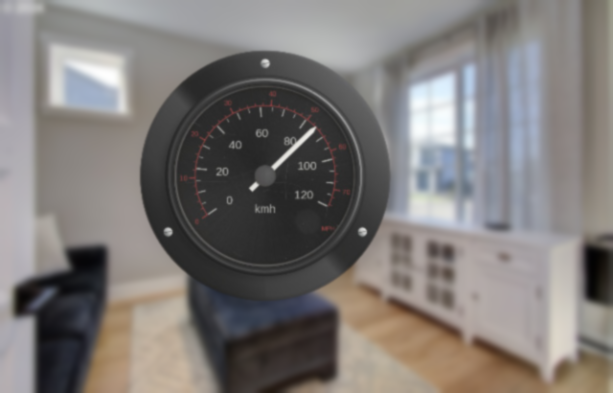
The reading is 85 km/h
